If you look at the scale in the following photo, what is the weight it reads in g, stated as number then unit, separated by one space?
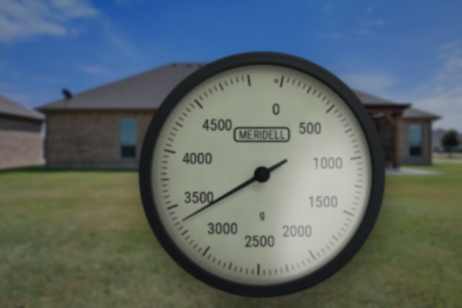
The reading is 3350 g
